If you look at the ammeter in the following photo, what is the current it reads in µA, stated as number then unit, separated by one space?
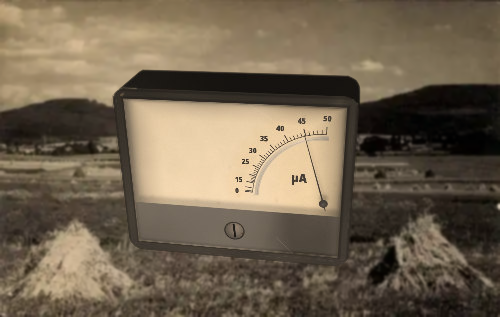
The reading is 45 µA
